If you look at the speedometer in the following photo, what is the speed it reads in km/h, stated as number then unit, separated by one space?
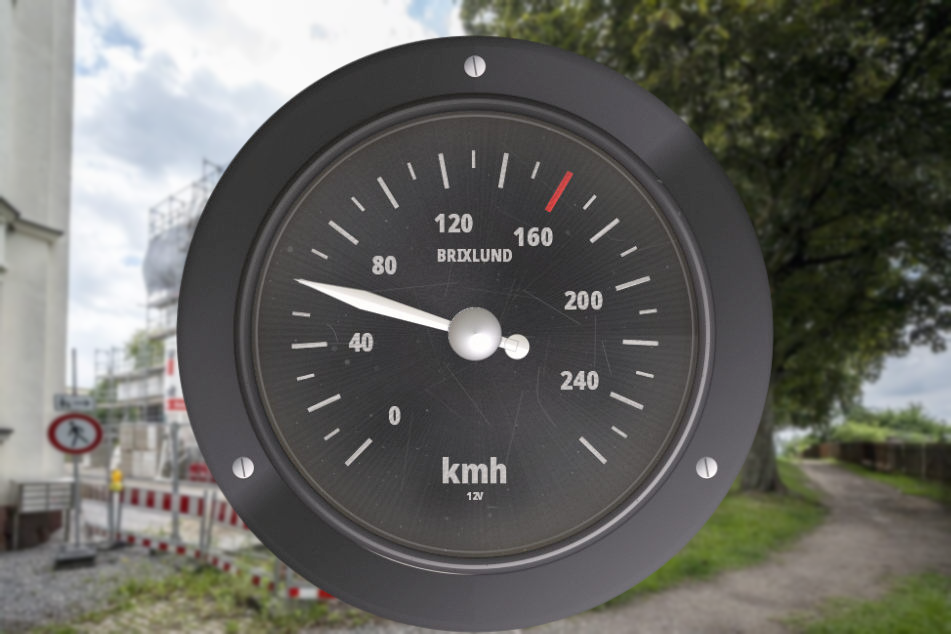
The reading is 60 km/h
